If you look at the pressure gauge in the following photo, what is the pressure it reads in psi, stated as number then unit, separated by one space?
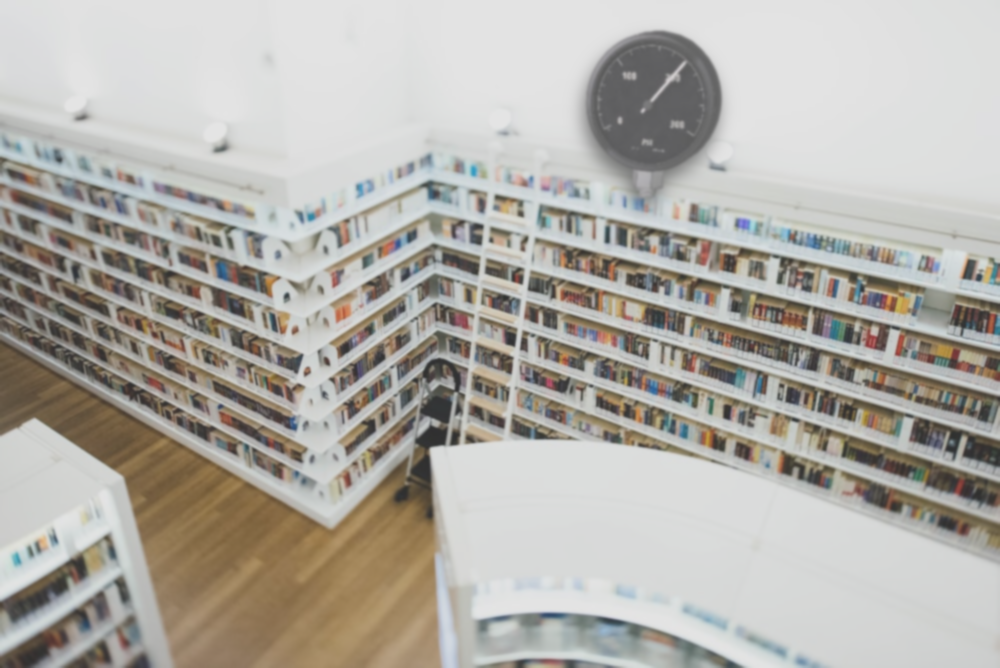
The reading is 200 psi
